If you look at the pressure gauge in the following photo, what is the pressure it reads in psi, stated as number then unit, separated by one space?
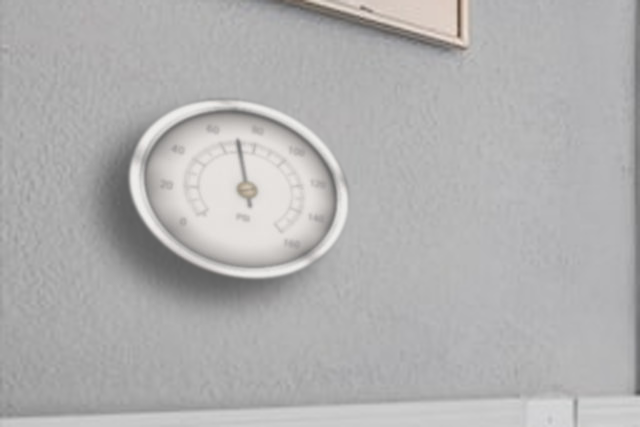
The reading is 70 psi
